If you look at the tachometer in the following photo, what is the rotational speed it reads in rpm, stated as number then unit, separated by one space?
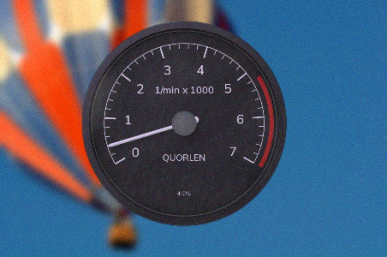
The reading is 400 rpm
